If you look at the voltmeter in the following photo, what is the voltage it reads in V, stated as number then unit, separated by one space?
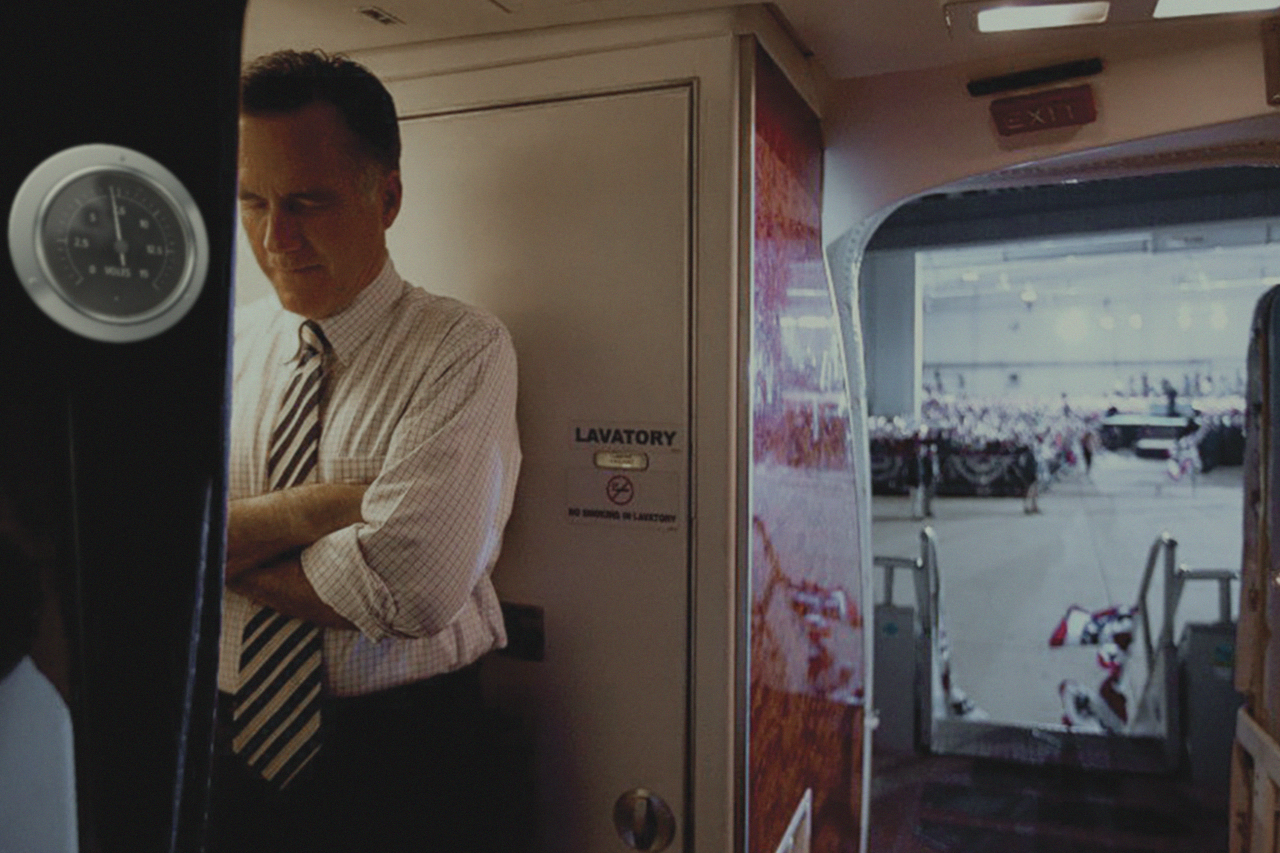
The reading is 7 V
